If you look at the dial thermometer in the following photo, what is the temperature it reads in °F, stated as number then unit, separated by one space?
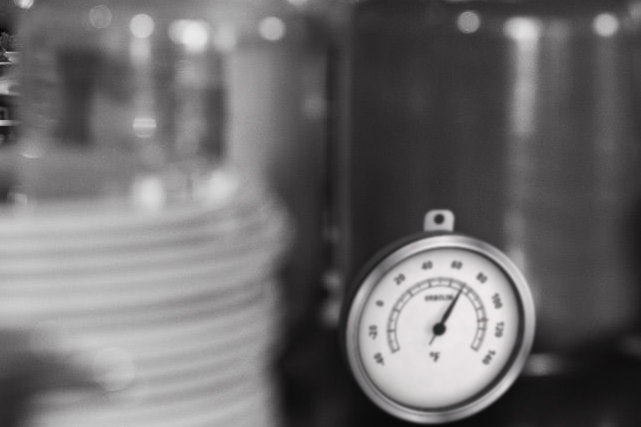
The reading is 70 °F
